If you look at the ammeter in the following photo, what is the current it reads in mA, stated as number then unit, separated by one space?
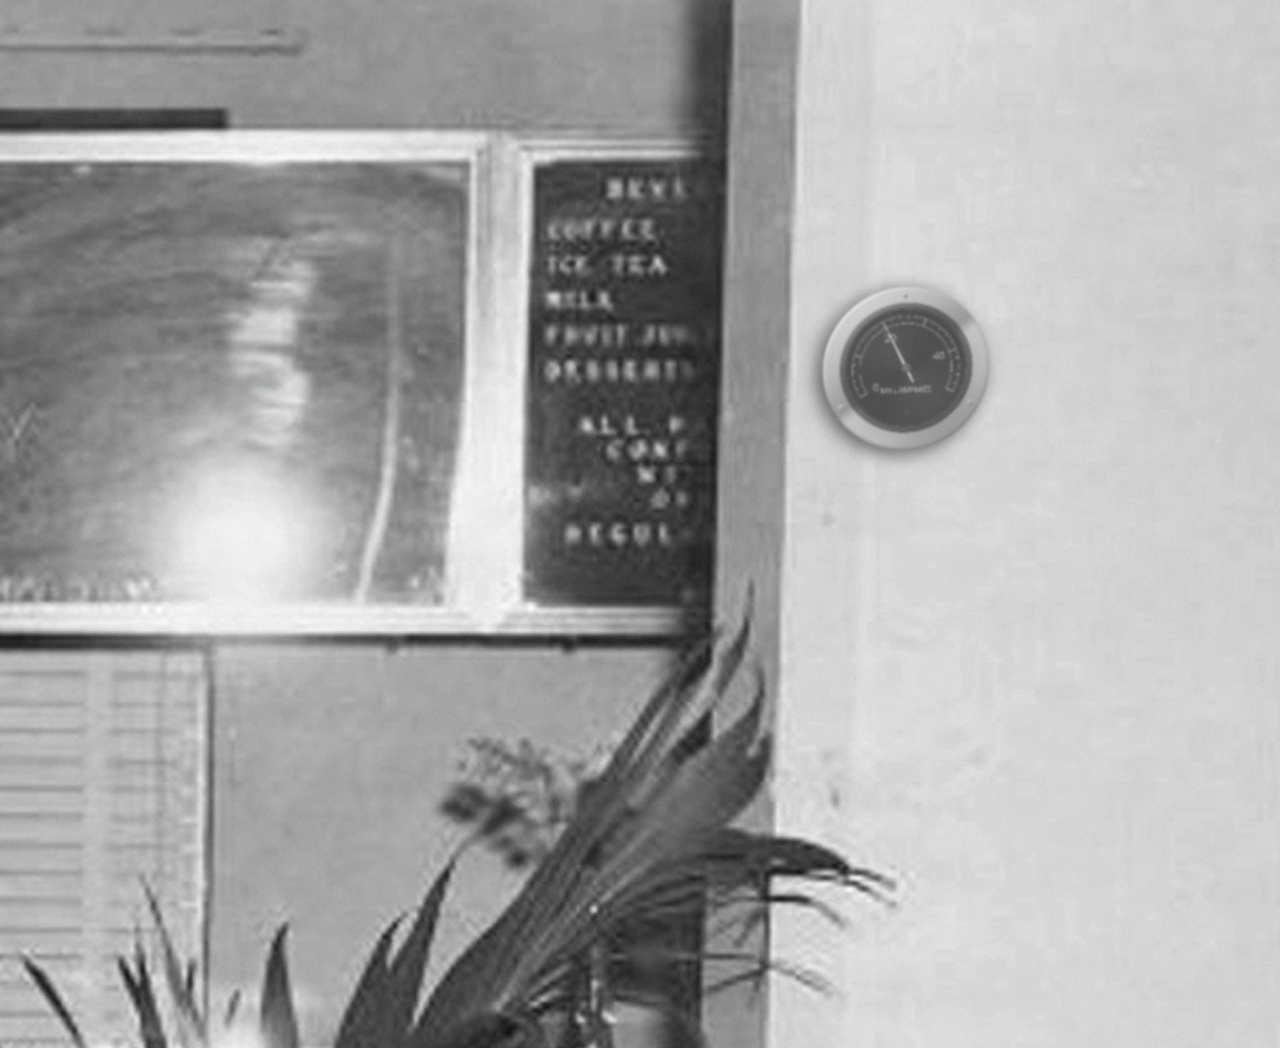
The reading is 20 mA
